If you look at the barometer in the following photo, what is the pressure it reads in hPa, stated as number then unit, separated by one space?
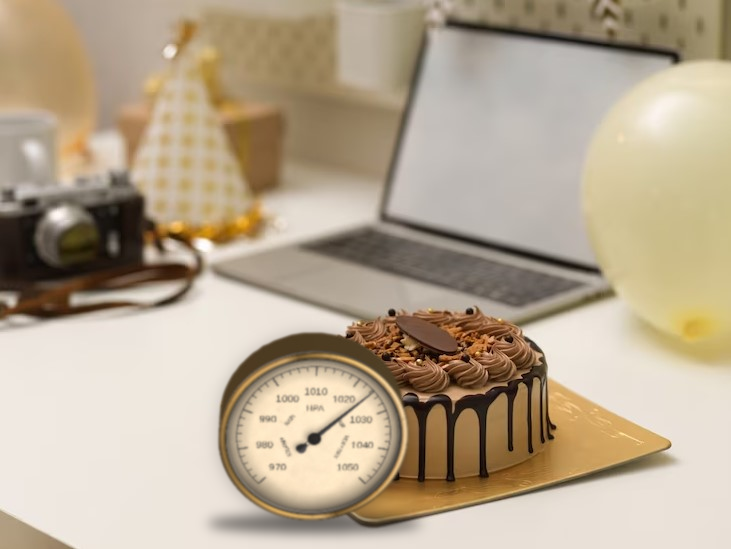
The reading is 1024 hPa
